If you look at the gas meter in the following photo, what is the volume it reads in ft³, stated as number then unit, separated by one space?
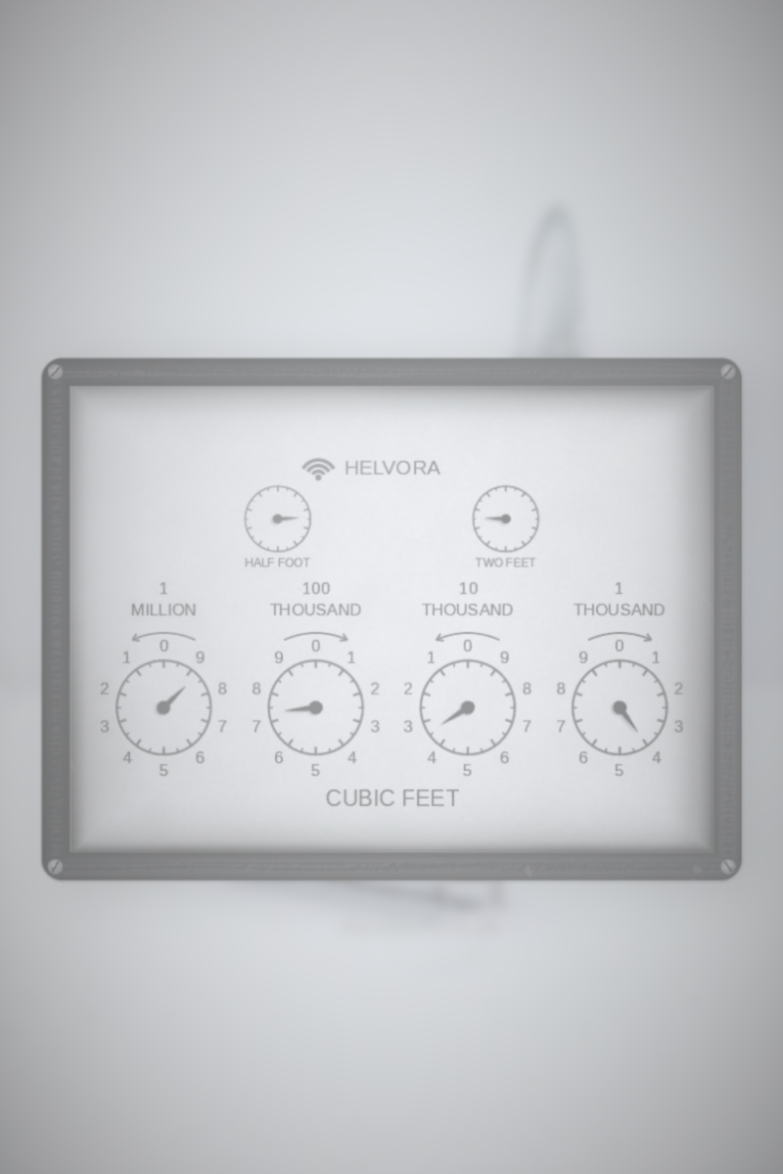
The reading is 873400 ft³
